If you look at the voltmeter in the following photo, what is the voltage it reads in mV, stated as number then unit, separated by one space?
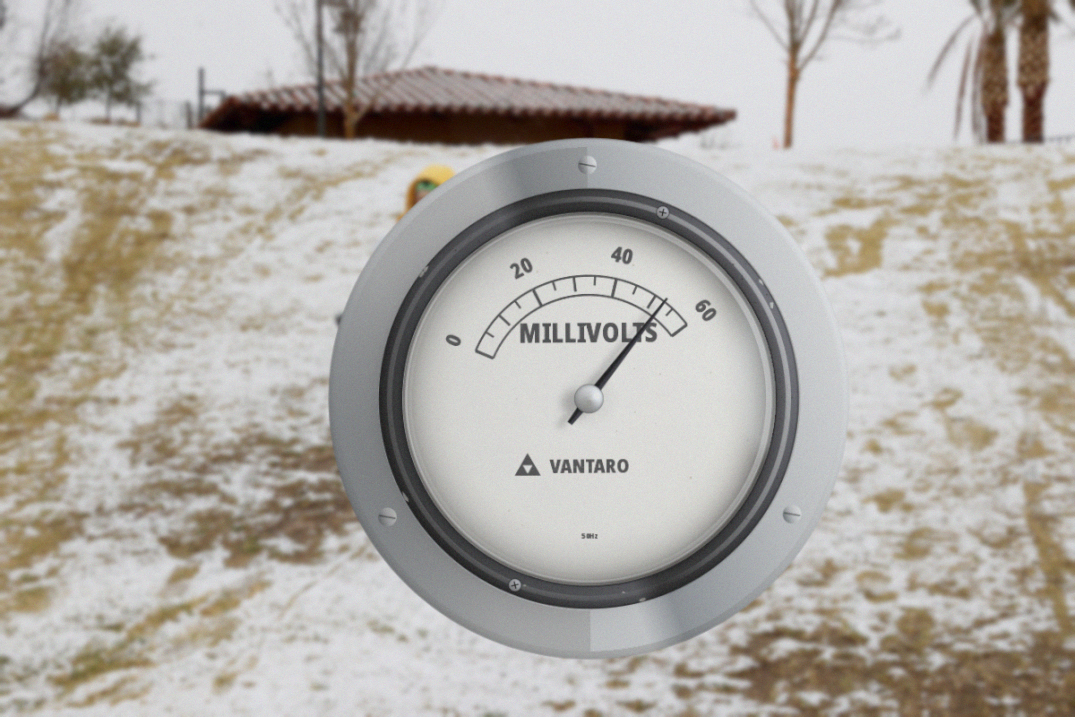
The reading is 52.5 mV
